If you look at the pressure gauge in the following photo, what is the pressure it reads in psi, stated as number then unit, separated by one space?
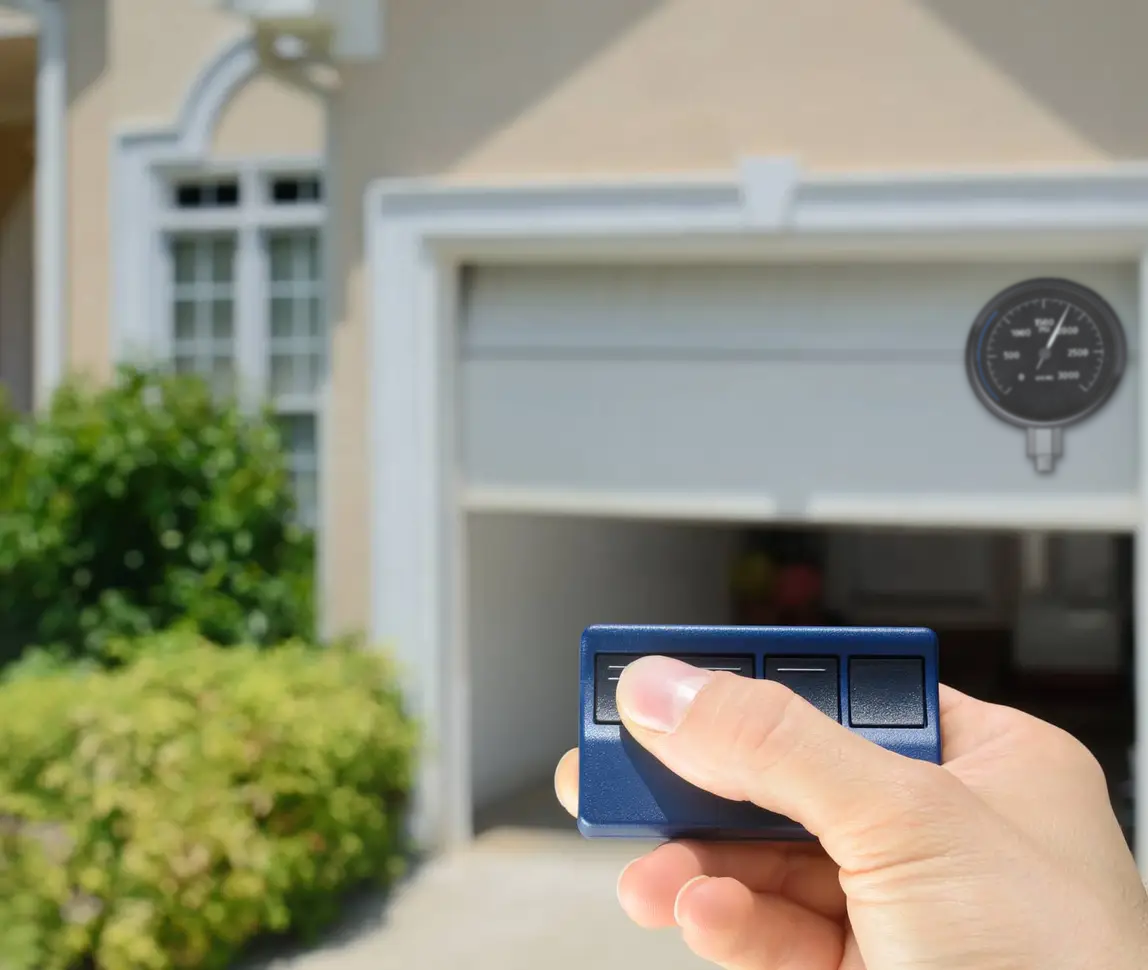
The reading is 1800 psi
